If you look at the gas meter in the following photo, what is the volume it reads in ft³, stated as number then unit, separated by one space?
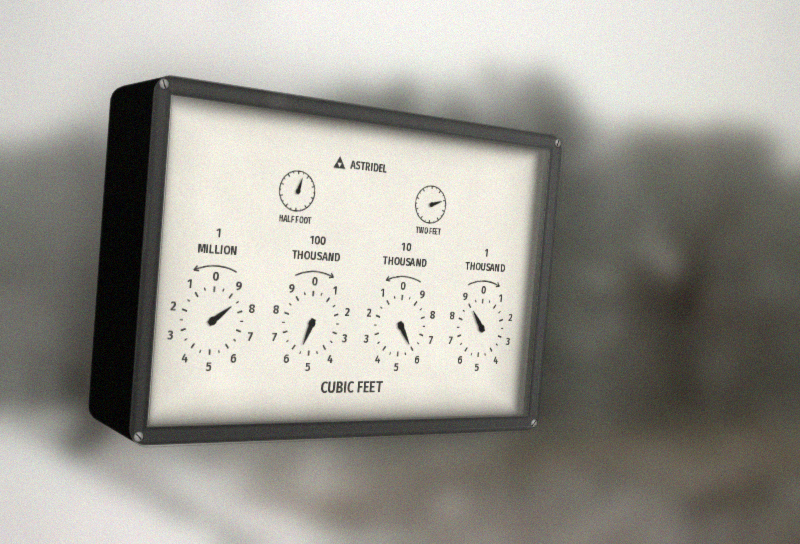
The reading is 855900 ft³
